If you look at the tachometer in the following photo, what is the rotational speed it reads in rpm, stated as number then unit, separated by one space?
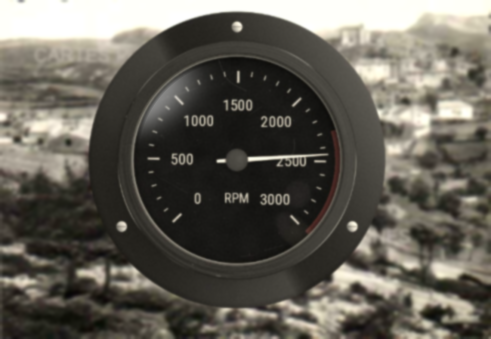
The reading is 2450 rpm
